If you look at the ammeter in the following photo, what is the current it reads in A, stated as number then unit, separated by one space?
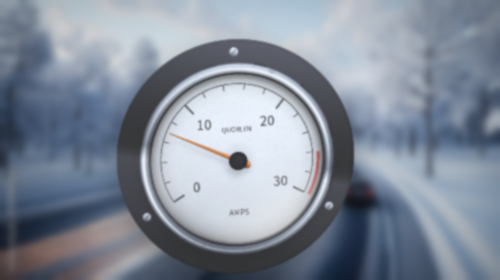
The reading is 7 A
